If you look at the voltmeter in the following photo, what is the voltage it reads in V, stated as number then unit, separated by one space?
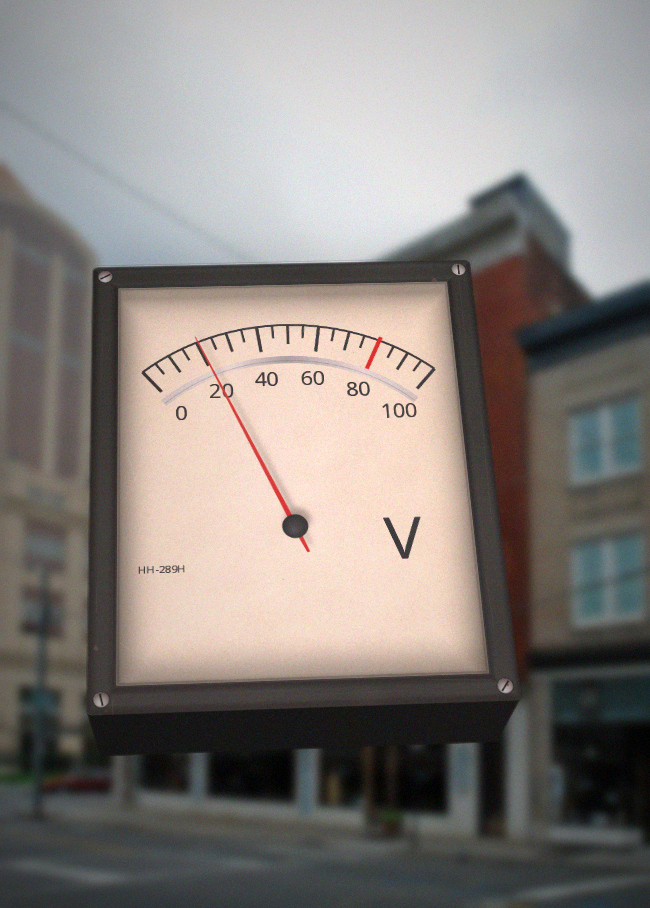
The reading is 20 V
